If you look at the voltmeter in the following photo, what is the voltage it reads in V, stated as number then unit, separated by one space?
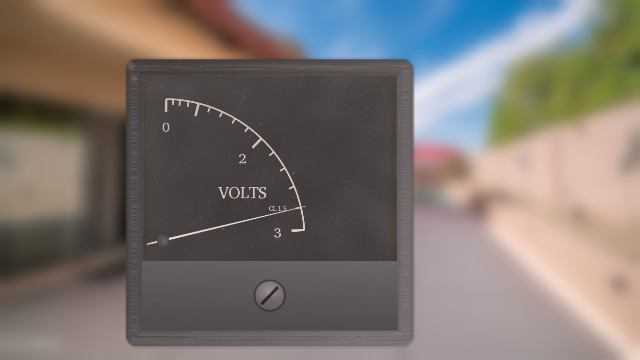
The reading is 2.8 V
